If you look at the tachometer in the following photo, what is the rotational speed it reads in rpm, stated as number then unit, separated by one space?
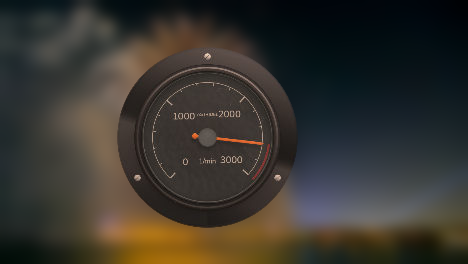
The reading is 2600 rpm
